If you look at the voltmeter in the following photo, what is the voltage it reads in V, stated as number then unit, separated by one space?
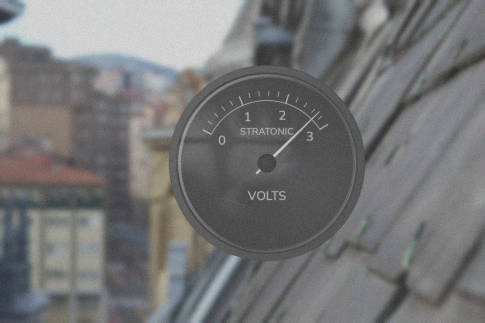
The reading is 2.7 V
